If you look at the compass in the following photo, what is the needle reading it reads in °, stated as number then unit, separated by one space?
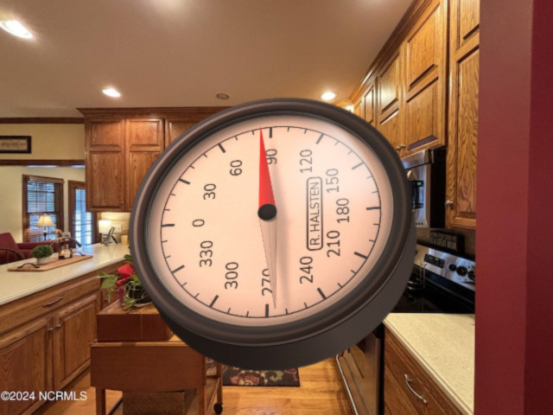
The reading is 85 °
